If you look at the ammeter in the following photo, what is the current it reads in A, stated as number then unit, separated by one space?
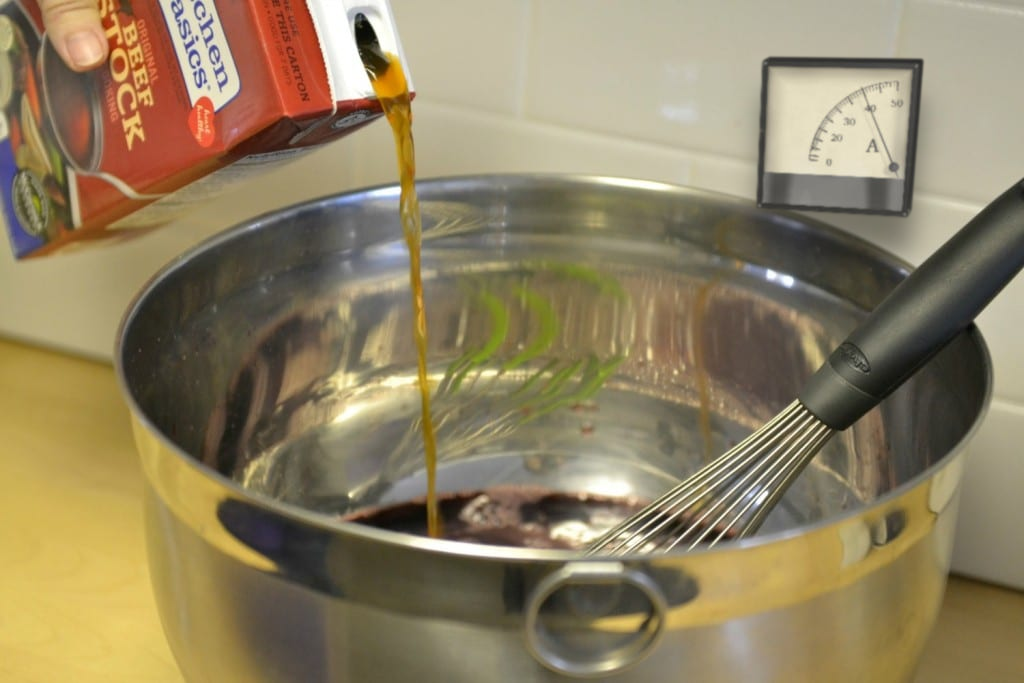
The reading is 40 A
